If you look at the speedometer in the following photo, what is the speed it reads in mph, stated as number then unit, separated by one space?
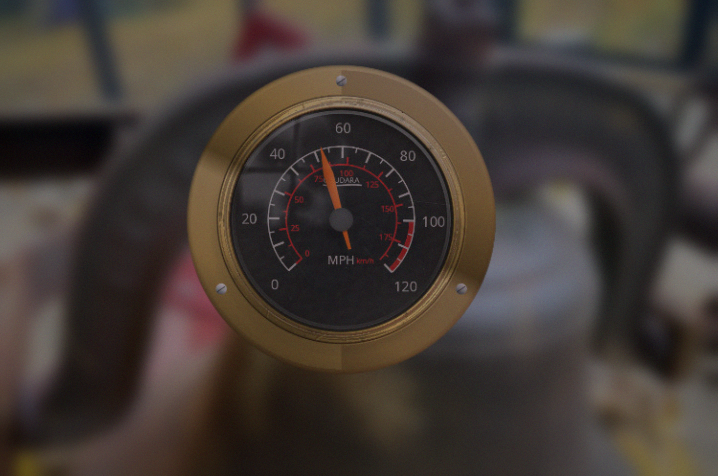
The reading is 52.5 mph
